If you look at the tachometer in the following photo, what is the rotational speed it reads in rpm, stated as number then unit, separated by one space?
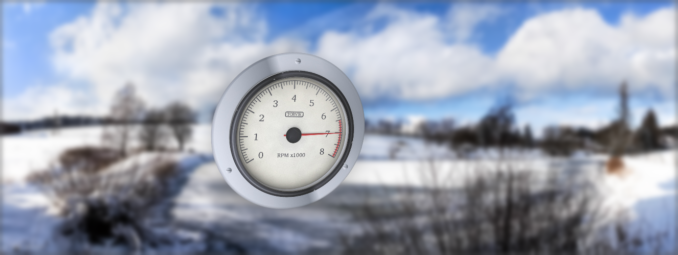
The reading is 7000 rpm
